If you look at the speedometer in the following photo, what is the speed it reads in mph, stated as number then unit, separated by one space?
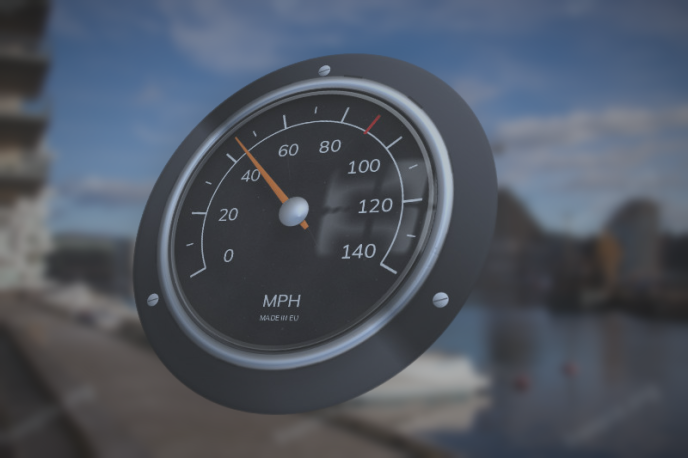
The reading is 45 mph
